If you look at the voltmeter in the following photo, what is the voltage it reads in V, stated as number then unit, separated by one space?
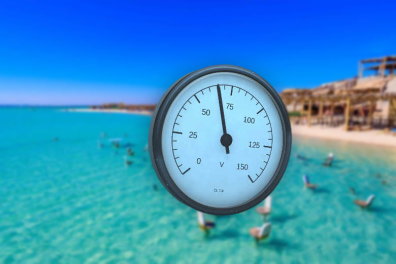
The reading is 65 V
